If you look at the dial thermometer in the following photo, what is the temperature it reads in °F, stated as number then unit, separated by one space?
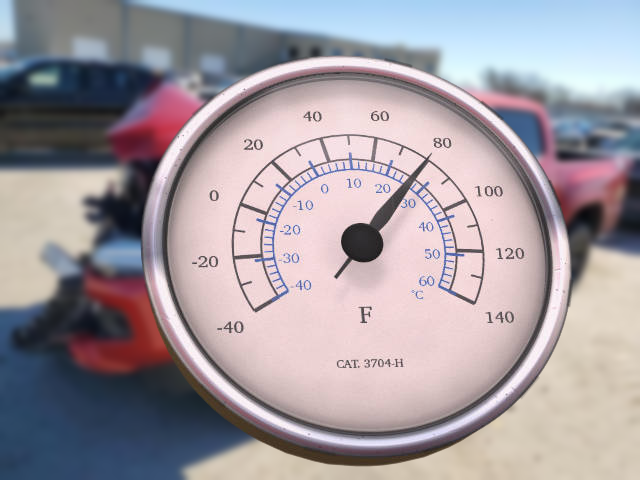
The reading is 80 °F
